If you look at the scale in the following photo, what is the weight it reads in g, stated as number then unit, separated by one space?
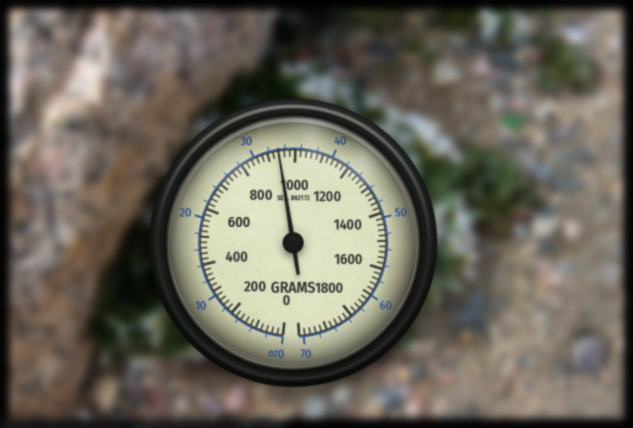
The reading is 940 g
